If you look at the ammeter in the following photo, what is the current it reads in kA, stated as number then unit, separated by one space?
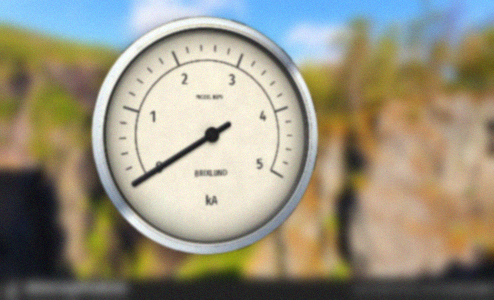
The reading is 0 kA
